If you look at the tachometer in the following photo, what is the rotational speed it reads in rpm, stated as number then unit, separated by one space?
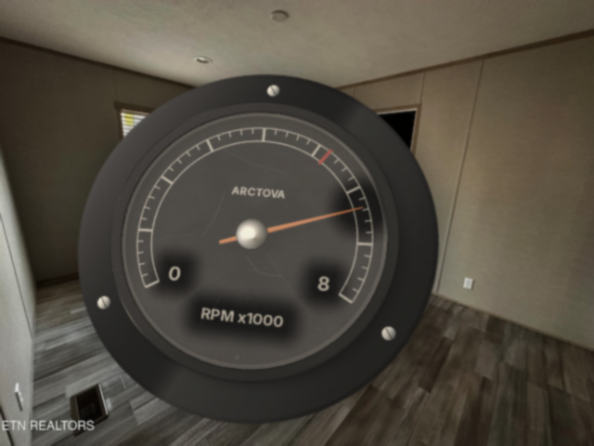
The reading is 6400 rpm
